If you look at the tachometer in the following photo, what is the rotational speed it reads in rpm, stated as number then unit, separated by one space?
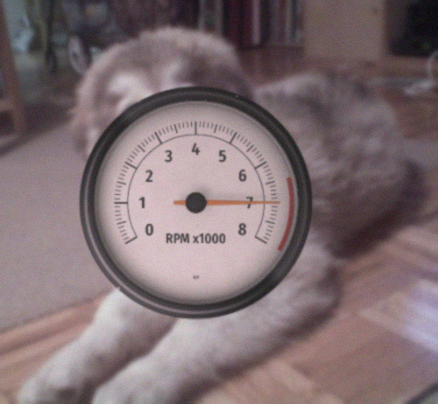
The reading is 7000 rpm
